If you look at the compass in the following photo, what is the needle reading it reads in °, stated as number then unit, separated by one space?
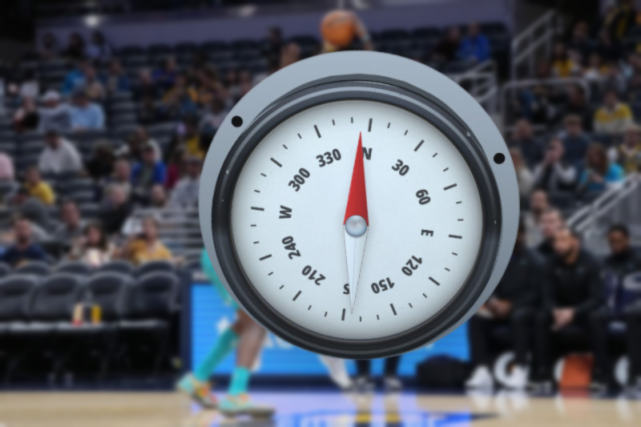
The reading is 355 °
